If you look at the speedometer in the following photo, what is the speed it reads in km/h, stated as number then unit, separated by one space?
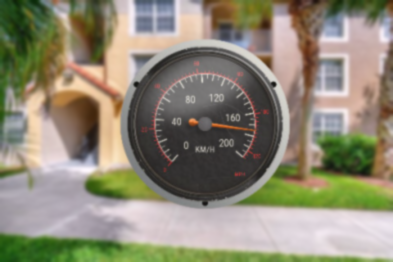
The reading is 175 km/h
